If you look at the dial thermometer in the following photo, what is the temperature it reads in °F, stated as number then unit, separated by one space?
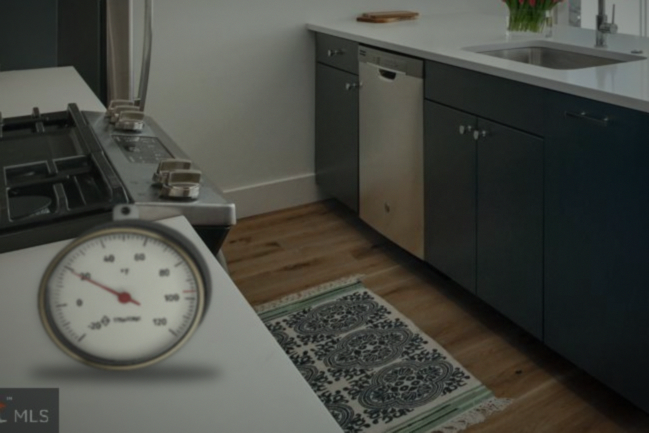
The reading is 20 °F
